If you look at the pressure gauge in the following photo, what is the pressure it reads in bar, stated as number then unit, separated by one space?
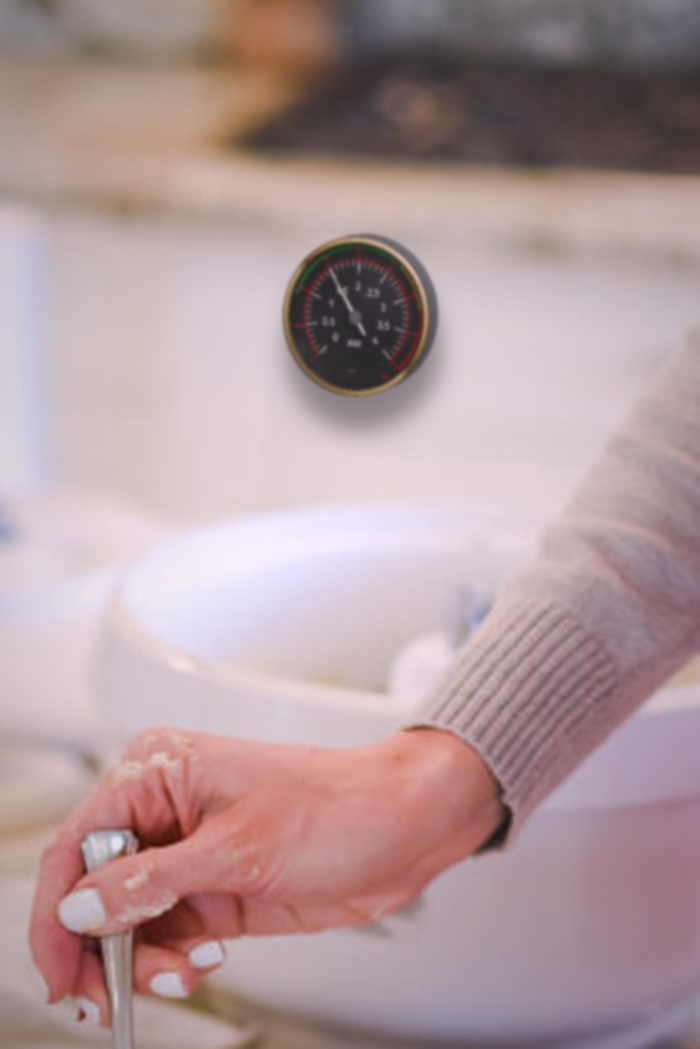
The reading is 1.5 bar
